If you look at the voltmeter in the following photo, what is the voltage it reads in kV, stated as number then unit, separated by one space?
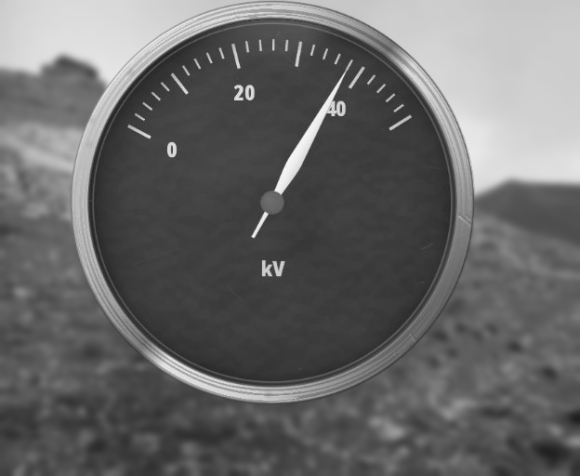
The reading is 38 kV
